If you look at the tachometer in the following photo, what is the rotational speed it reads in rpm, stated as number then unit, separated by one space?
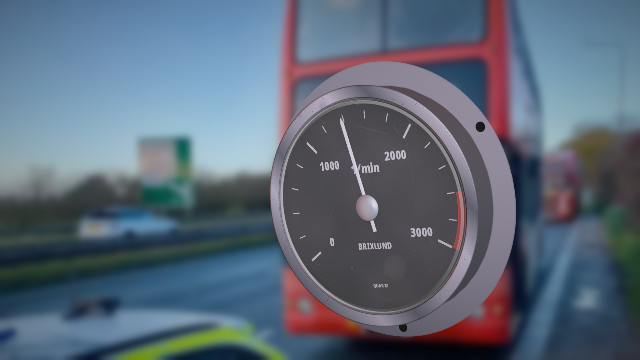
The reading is 1400 rpm
